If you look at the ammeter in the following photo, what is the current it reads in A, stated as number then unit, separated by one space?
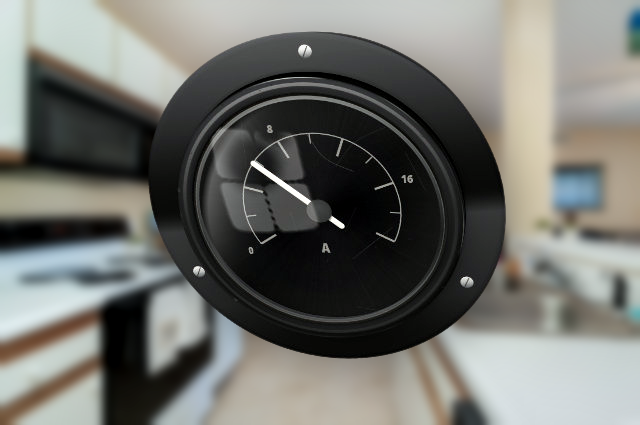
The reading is 6 A
